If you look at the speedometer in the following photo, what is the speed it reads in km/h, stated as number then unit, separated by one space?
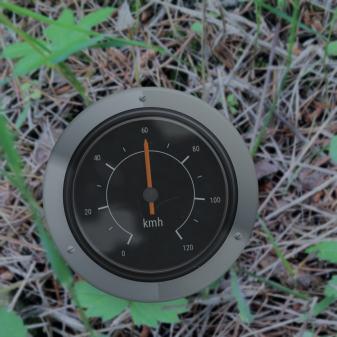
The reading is 60 km/h
